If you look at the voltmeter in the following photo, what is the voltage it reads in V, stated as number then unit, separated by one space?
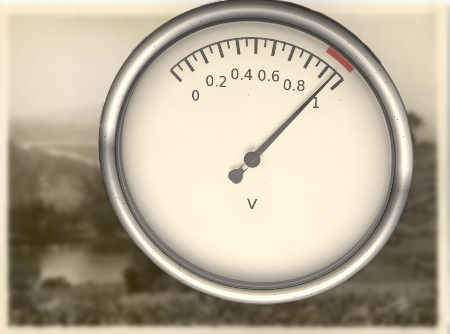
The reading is 0.95 V
